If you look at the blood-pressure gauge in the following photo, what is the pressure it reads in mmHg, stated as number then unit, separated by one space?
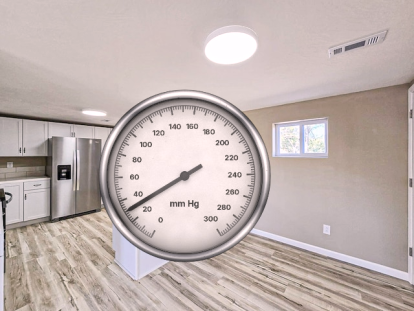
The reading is 30 mmHg
